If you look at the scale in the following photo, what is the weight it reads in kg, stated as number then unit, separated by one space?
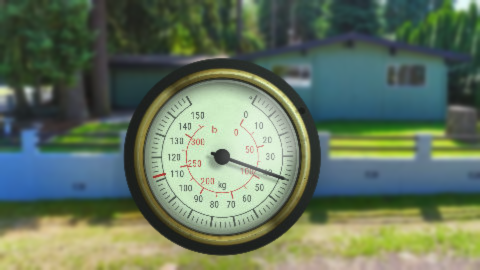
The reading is 40 kg
